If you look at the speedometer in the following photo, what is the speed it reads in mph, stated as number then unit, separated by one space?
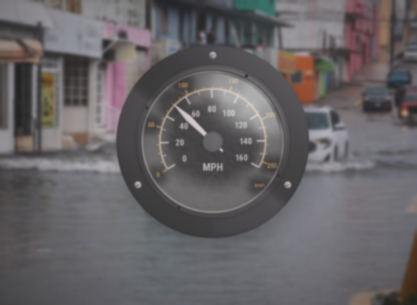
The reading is 50 mph
